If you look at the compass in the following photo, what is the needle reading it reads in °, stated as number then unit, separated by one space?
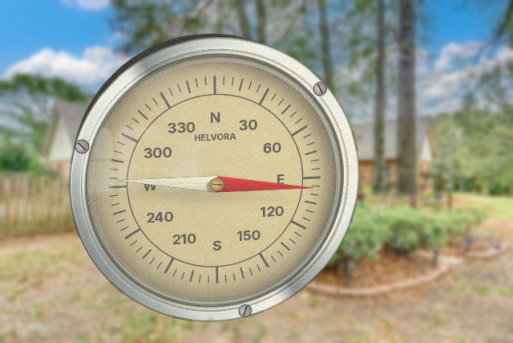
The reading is 95 °
